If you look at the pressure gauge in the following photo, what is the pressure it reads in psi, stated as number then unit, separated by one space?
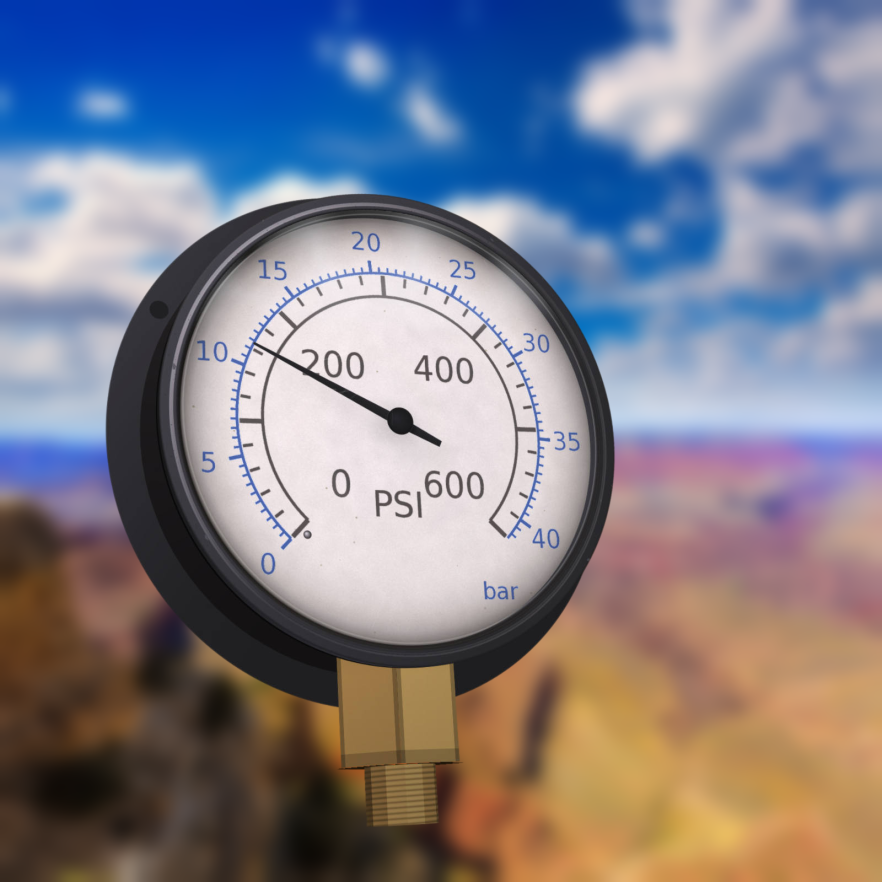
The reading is 160 psi
